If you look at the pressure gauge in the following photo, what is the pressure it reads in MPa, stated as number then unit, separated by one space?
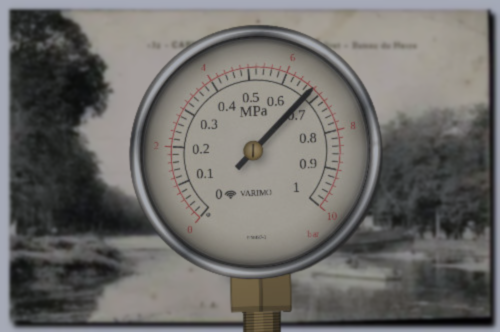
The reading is 0.68 MPa
